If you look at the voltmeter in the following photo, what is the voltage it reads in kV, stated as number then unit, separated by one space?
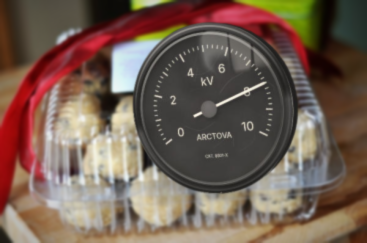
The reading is 8 kV
